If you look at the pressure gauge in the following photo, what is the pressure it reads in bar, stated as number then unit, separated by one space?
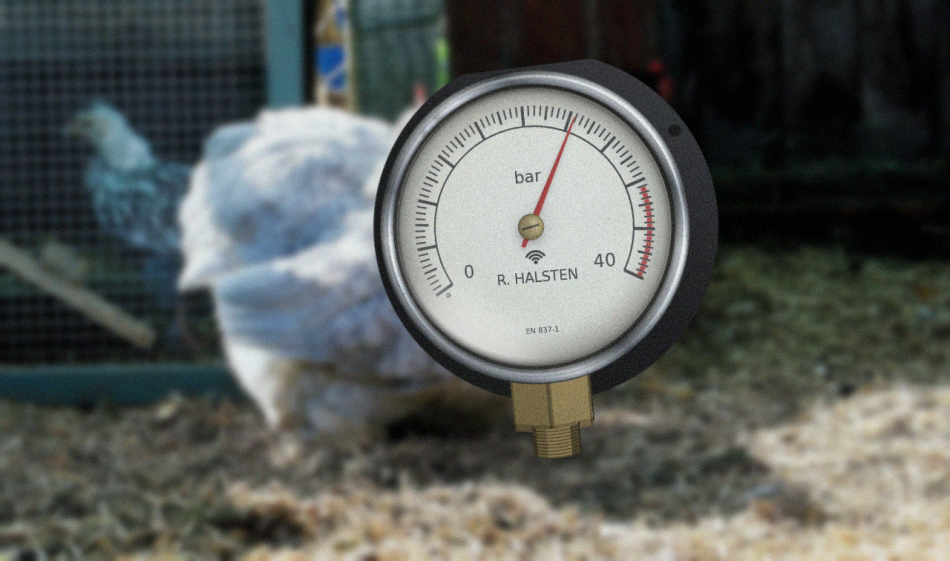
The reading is 24.5 bar
